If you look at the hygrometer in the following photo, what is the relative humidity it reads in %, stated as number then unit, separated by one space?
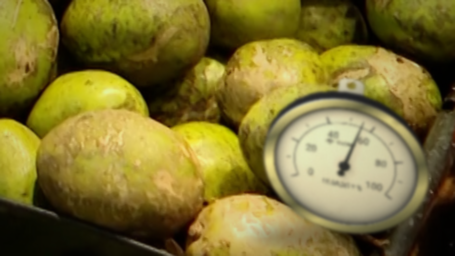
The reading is 55 %
